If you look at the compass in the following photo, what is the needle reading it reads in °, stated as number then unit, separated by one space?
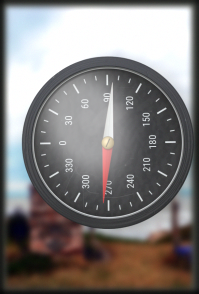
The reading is 275 °
